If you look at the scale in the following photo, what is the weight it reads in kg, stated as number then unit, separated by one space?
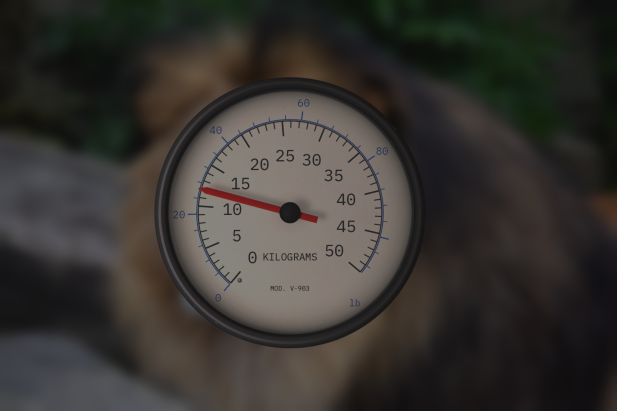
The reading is 12 kg
